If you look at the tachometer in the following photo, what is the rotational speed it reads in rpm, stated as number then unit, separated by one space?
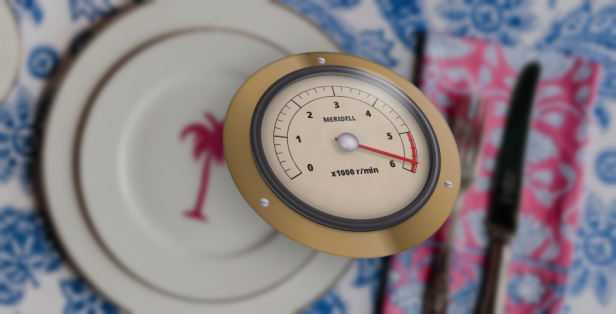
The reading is 5800 rpm
